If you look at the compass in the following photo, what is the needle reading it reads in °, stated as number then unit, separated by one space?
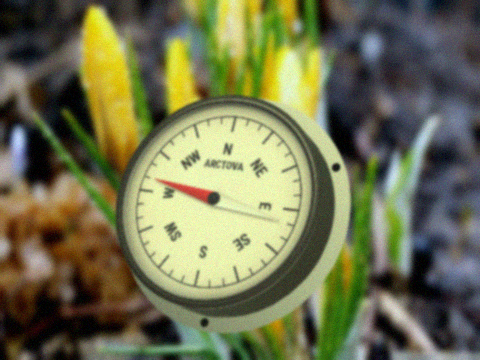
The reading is 280 °
